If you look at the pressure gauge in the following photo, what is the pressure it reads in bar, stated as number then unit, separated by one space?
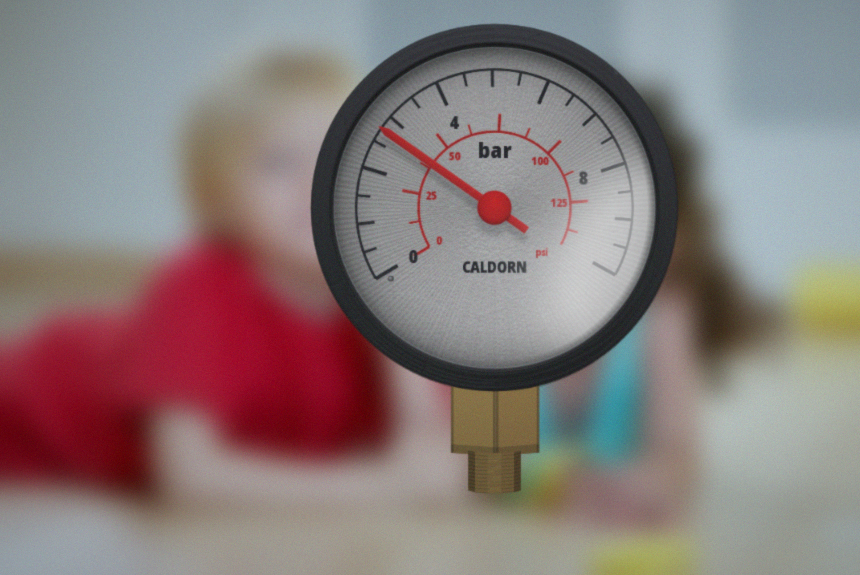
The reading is 2.75 bar
